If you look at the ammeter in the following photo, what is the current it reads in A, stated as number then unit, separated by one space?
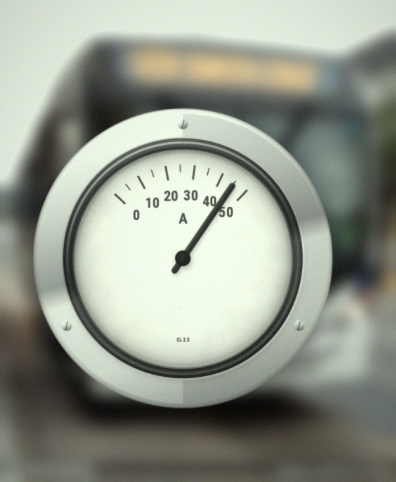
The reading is 45 A
